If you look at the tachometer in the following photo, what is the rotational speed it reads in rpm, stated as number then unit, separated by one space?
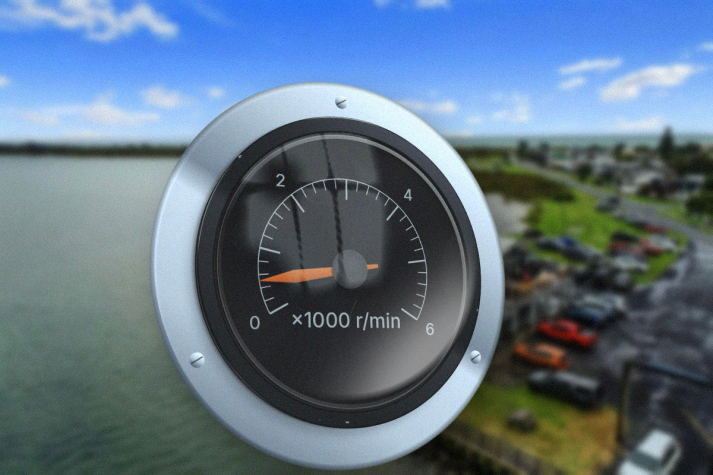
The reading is 500 rpm
